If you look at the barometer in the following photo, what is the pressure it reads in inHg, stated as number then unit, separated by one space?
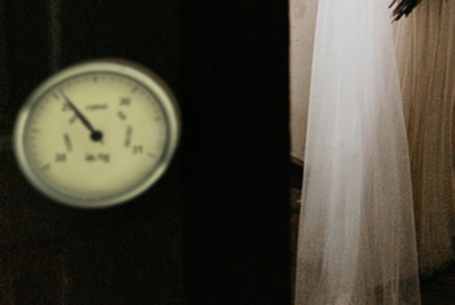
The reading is 29.1 inHg
